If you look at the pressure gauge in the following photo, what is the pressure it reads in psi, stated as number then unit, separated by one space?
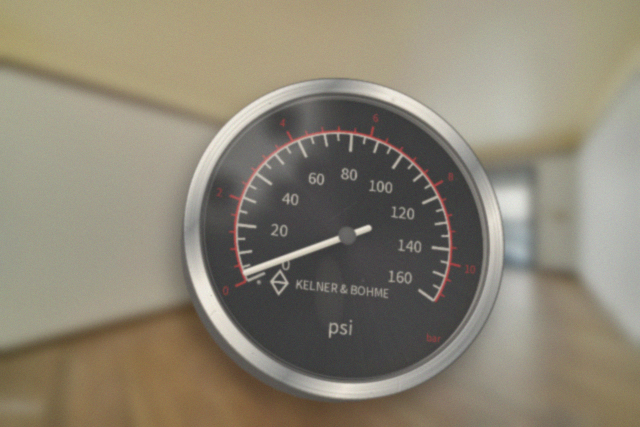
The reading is 2.5 psi
